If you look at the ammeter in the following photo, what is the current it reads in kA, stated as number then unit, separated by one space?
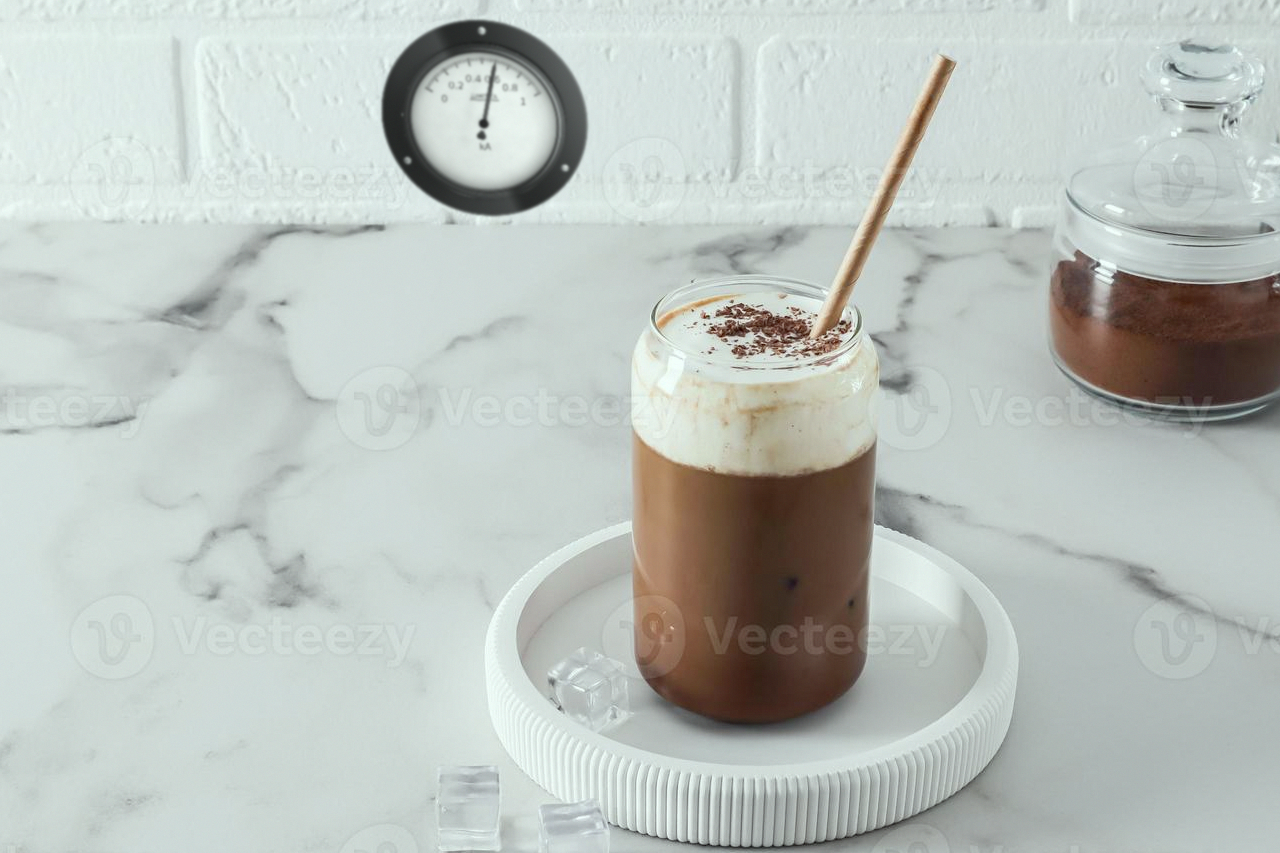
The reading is 0.6 kA
